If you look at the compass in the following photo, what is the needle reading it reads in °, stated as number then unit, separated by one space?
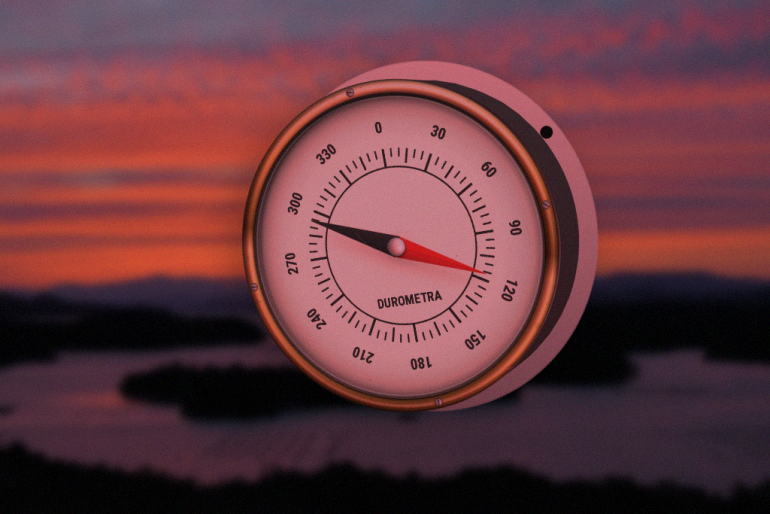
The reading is 115 °
